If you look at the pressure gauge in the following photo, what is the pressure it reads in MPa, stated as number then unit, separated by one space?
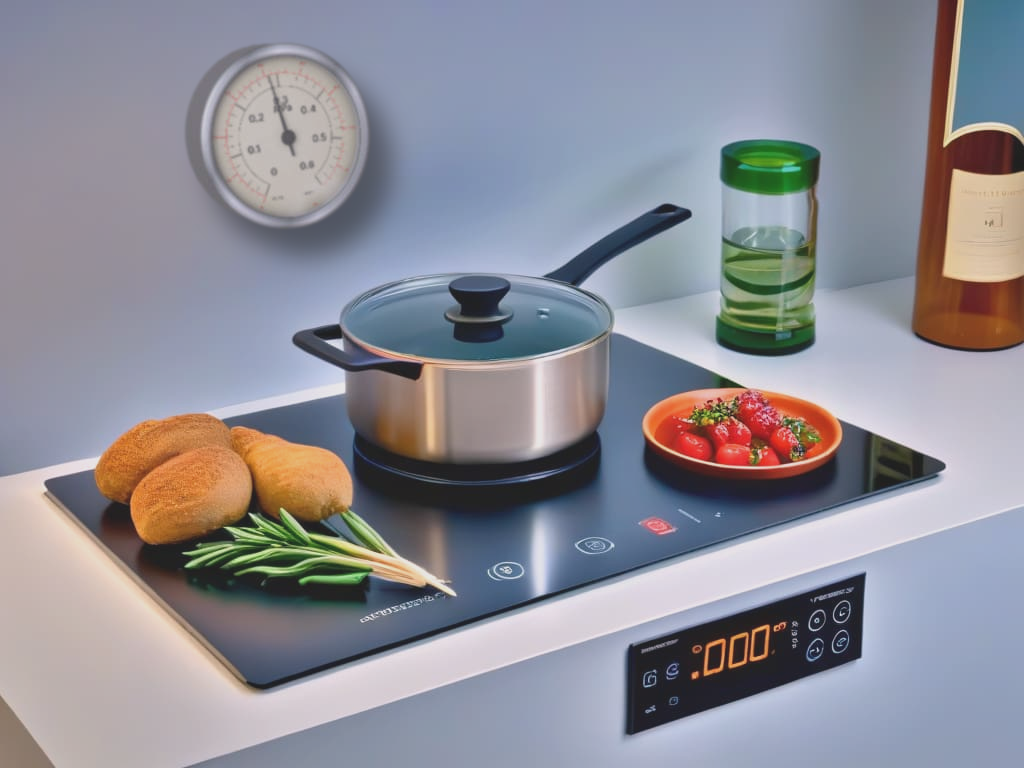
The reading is 0.28 MPa
